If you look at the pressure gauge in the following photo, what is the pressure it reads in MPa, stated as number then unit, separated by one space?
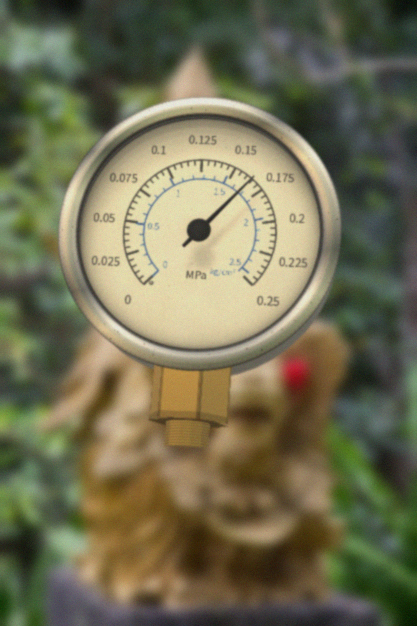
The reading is 0.165 MPa
